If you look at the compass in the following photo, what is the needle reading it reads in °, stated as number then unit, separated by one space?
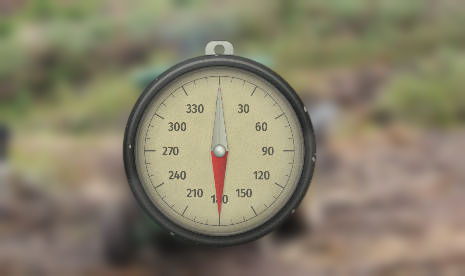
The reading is 180 °
